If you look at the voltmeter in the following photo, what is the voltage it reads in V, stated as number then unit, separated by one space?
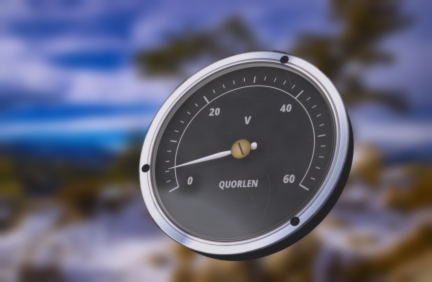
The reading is 4 V
